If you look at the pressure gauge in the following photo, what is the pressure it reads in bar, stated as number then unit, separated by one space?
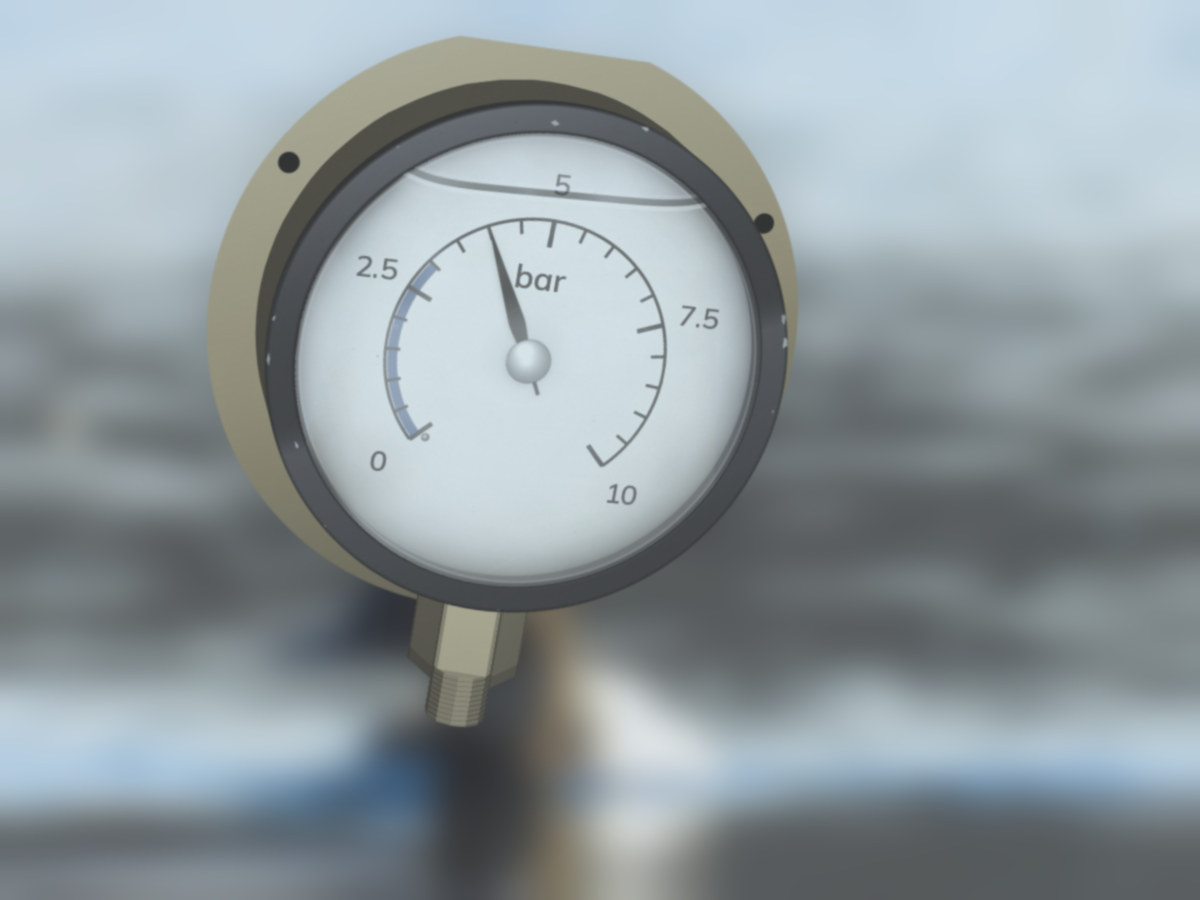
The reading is 4 bar
